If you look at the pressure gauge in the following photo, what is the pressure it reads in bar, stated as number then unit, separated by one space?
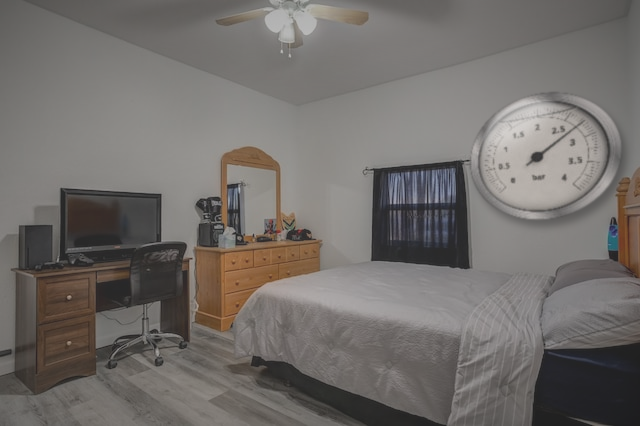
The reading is 2.75 bar
